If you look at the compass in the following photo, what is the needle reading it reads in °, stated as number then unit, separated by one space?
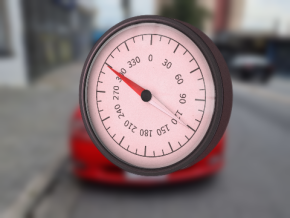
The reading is 300 °
